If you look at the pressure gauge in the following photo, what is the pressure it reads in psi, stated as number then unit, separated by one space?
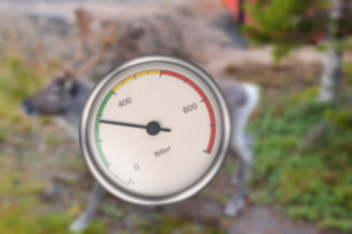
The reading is 275 psi
